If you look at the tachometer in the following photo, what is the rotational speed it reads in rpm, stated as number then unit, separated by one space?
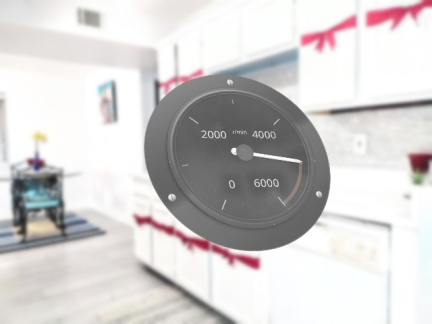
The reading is 5000 rpm
